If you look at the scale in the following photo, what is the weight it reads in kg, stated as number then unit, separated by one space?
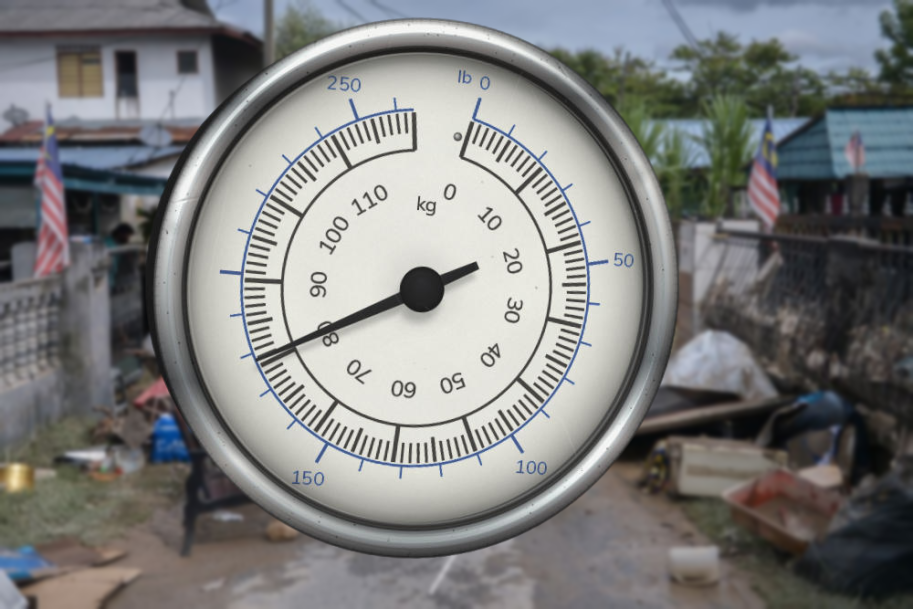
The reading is 81 kg
